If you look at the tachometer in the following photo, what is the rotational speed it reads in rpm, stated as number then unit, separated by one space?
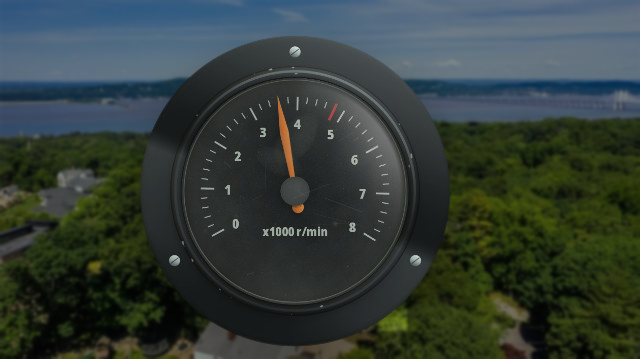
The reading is 3600 rpm
